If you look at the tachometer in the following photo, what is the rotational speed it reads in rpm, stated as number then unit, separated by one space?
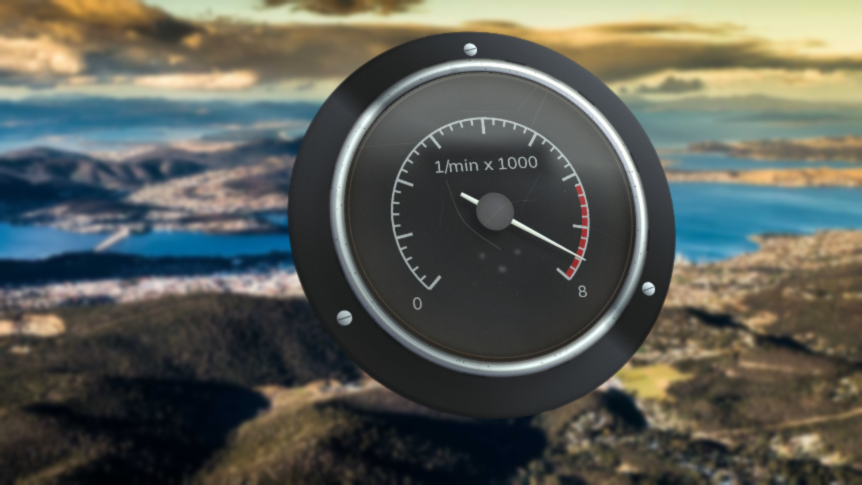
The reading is 7600 rpm
